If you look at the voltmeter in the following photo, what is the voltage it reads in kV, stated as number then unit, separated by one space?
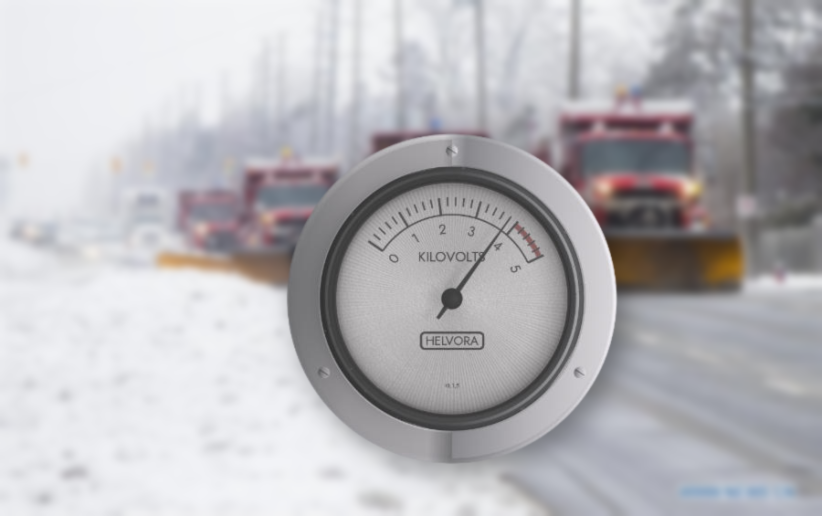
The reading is 3.8 kV
